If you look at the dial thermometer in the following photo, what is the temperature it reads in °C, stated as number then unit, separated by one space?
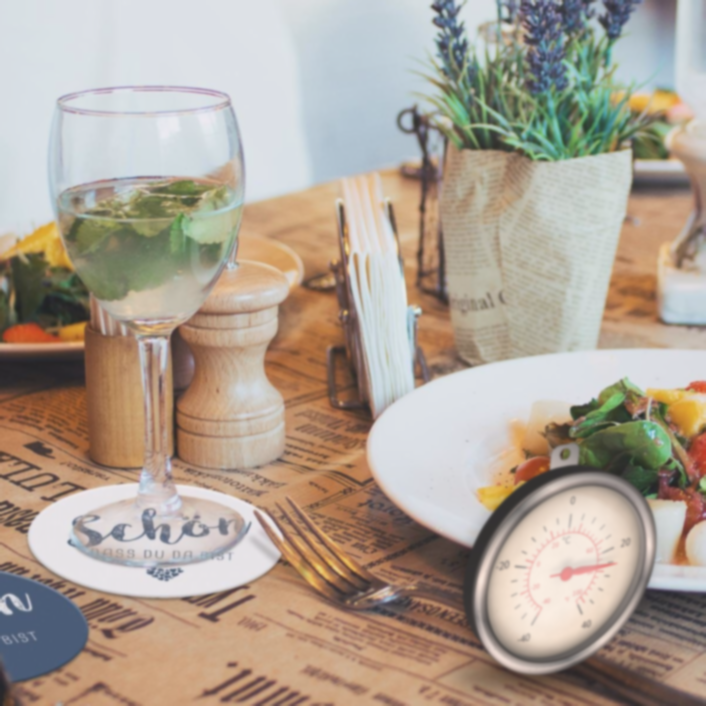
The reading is 24 °C
